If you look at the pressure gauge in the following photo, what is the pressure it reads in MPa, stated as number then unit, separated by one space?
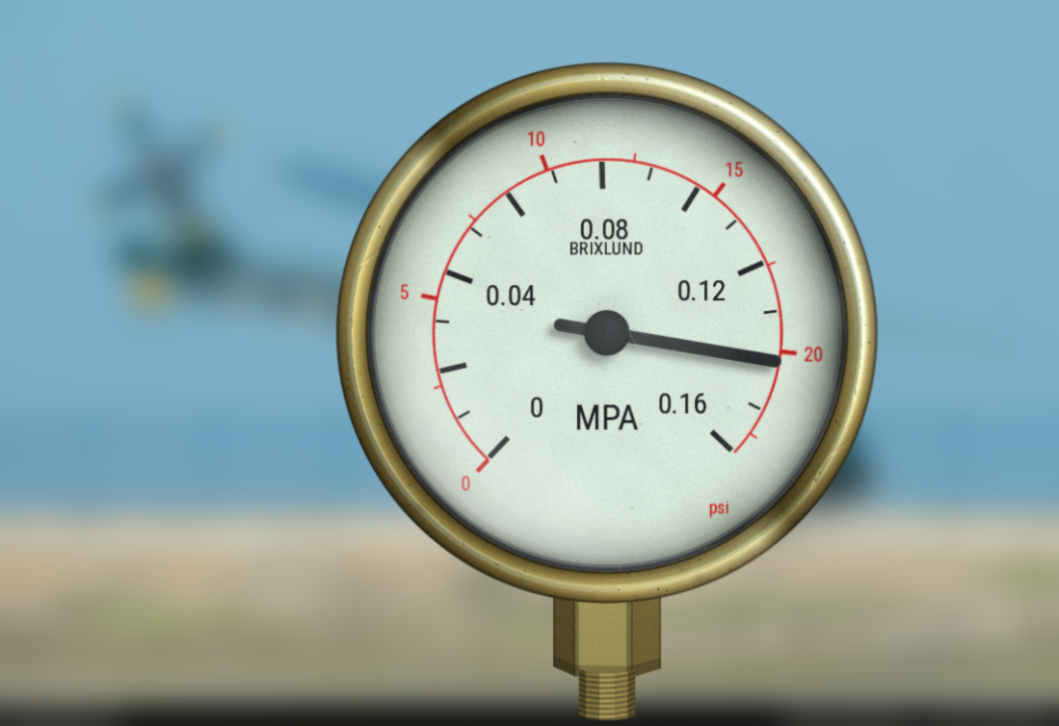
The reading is 0.14 MPa
